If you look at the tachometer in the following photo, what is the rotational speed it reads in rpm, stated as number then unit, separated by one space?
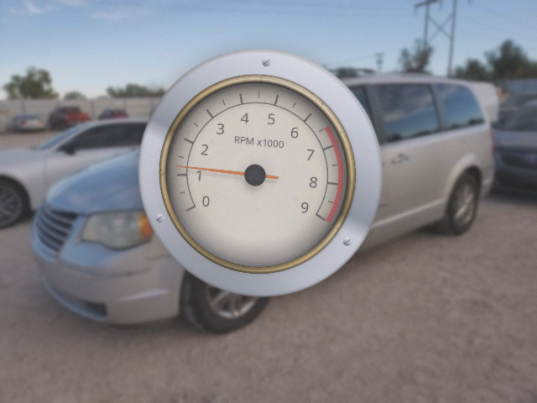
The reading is 1250 rpm
